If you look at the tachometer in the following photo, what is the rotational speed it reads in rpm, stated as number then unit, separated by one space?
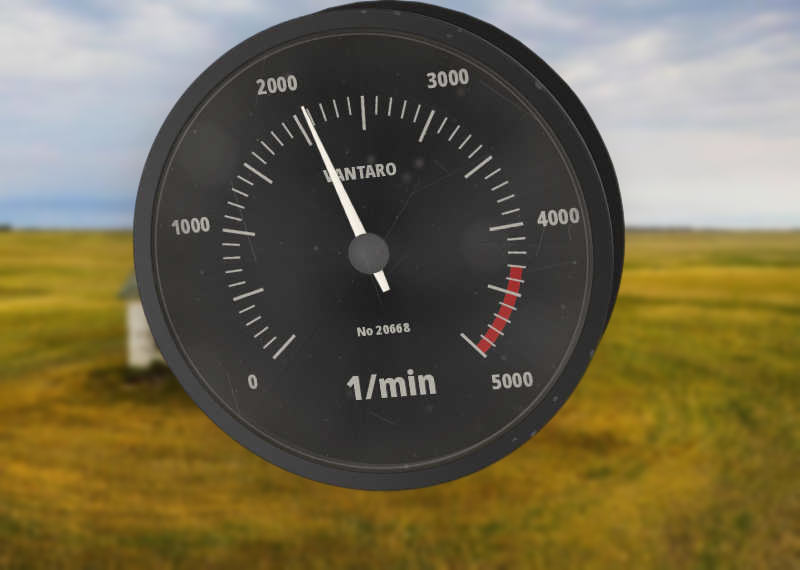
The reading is 2100 rpm
